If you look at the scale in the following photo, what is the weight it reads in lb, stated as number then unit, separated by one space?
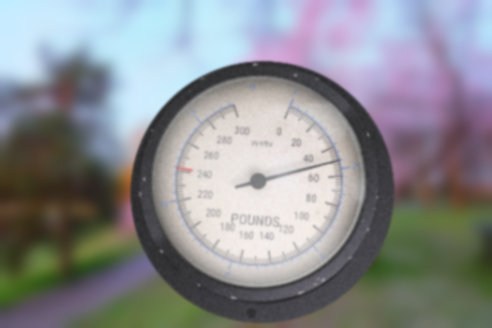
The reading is 50 lb
